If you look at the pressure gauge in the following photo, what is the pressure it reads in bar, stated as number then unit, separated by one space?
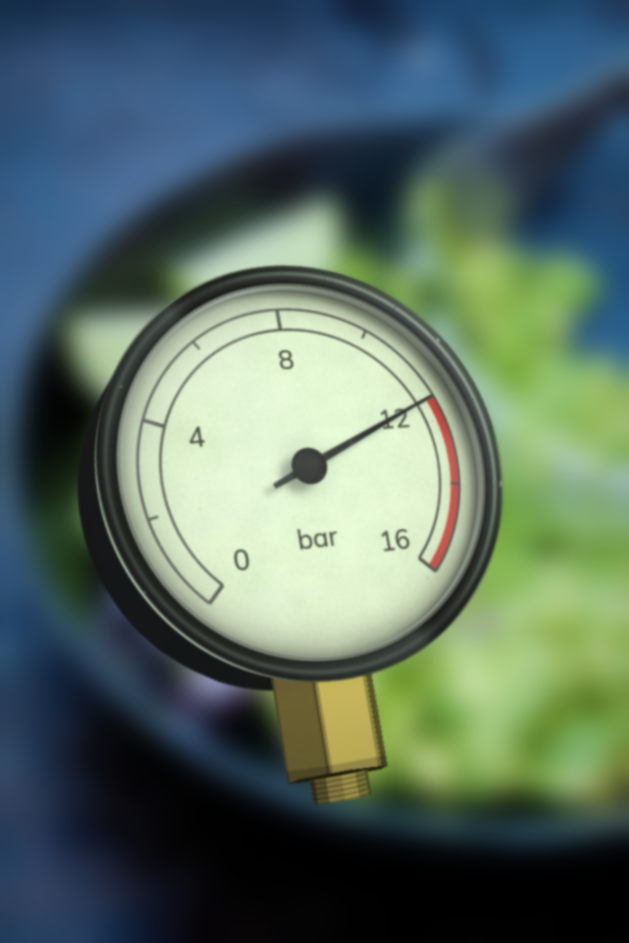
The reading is 12 bar
